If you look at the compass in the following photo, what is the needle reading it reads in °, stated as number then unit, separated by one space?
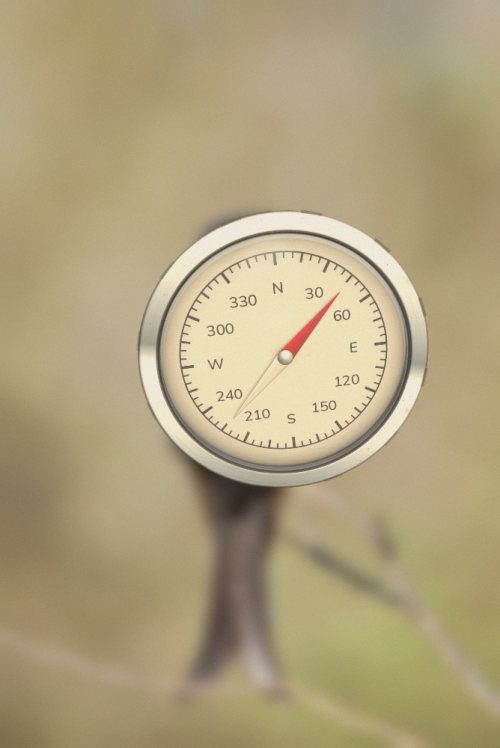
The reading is 45 °
